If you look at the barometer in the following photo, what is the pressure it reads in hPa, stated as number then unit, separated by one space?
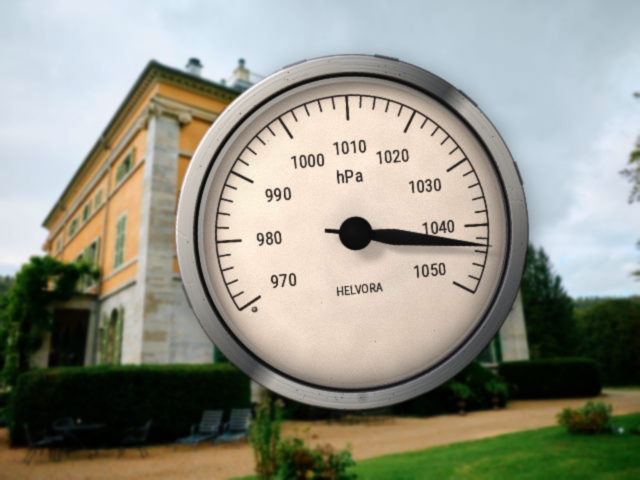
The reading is 1043 hPa
